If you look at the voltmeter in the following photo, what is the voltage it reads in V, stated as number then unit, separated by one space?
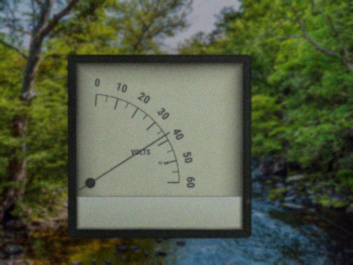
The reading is 37.5 V
